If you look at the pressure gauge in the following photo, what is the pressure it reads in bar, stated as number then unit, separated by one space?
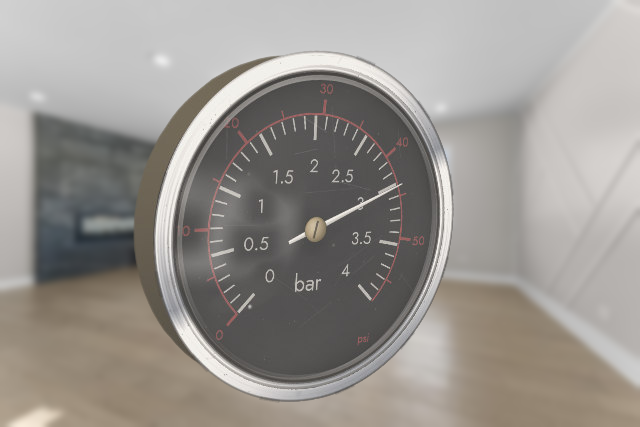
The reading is 3 bar
